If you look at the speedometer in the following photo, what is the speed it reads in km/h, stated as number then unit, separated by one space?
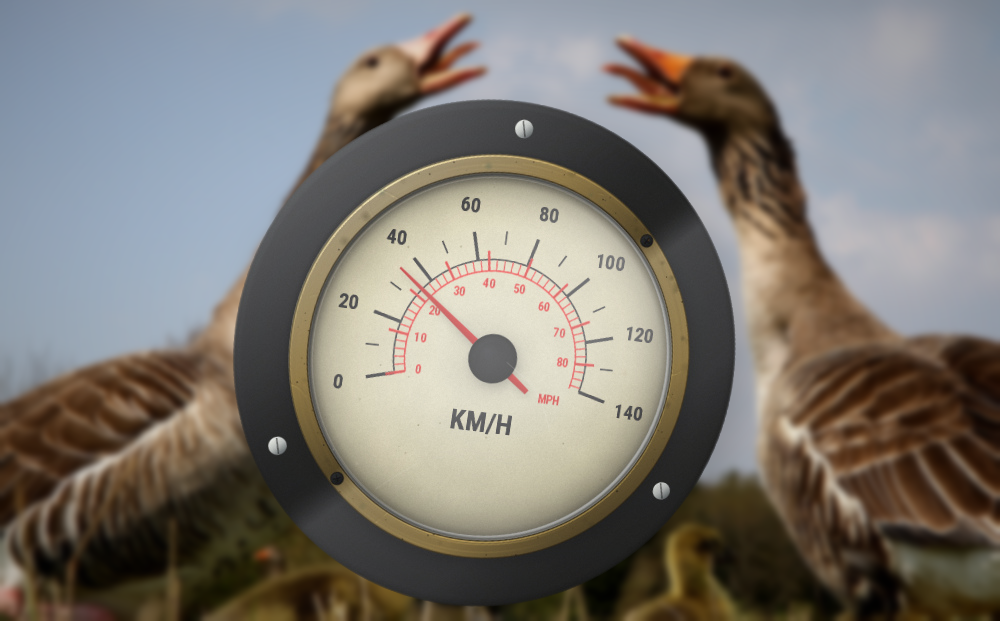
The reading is 35 km/h
